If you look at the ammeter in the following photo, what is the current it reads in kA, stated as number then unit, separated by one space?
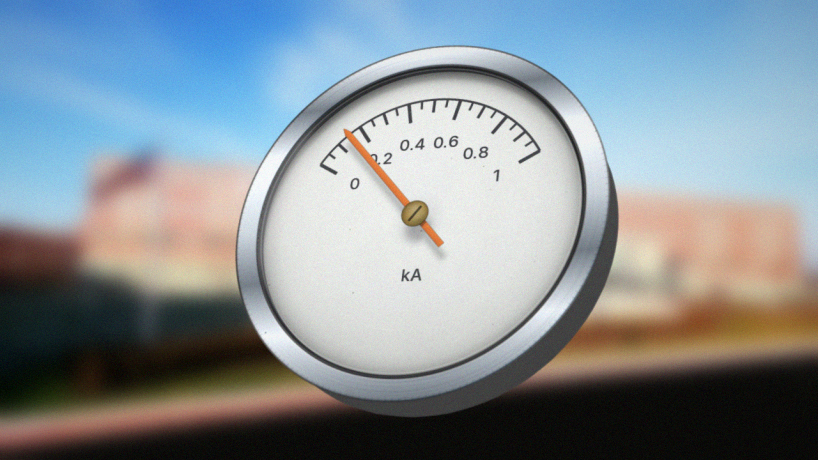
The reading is 0.15 kA
